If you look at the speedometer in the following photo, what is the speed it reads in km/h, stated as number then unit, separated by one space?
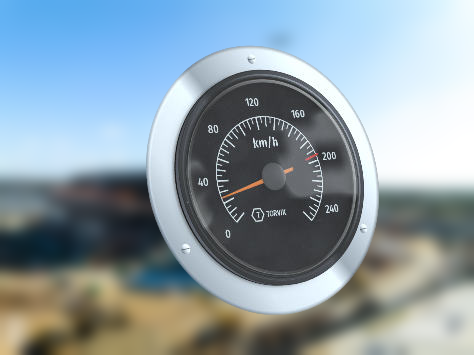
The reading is 25 km/h
